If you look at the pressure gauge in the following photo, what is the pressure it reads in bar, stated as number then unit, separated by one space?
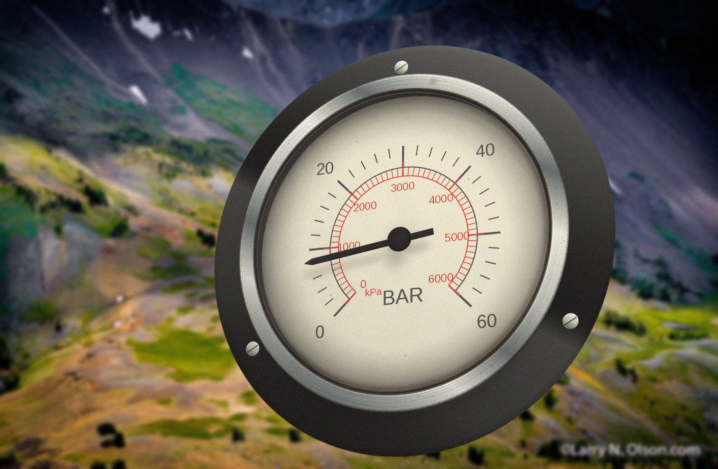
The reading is 8 bar
